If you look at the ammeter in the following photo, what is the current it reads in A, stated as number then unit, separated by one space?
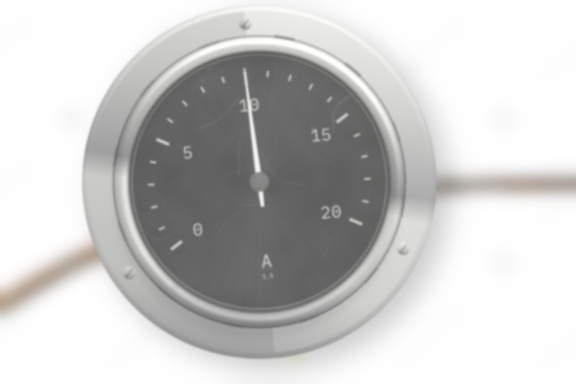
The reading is 10 A
